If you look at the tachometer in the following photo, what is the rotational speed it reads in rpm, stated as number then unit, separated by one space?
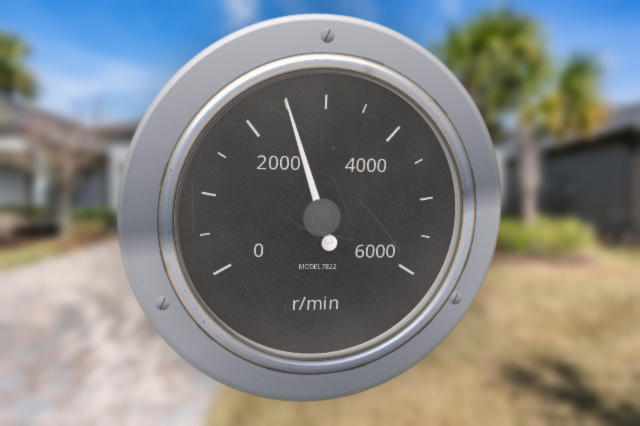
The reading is 2500 rpm
